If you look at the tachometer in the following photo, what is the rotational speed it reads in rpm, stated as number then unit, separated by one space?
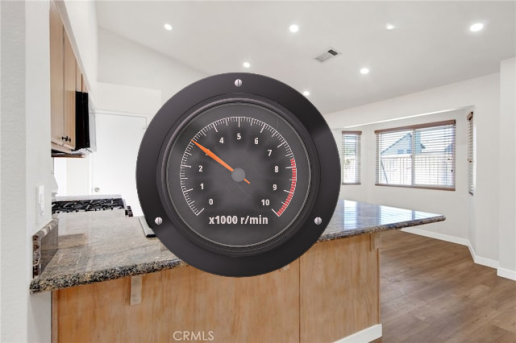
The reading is 3000 rpm
